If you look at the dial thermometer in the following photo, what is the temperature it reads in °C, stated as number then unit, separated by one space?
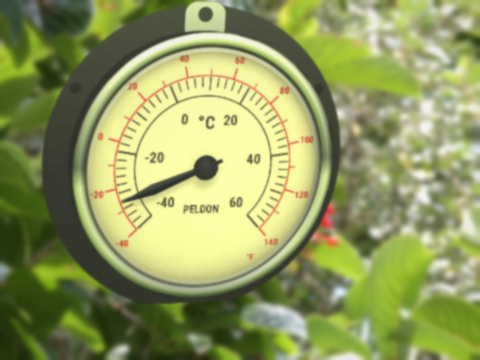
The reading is -32 °C
